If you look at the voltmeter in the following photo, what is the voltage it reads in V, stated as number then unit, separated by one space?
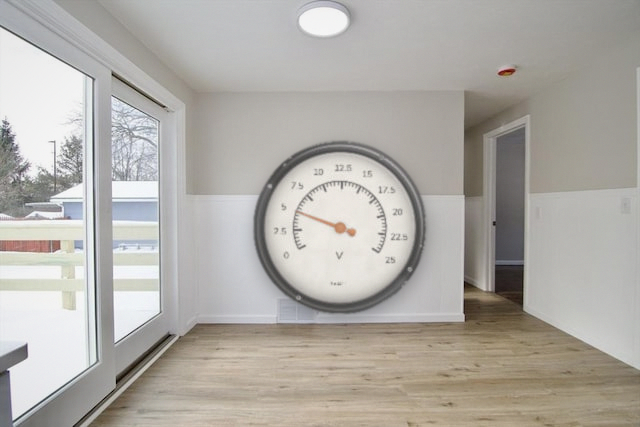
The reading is 5 V
